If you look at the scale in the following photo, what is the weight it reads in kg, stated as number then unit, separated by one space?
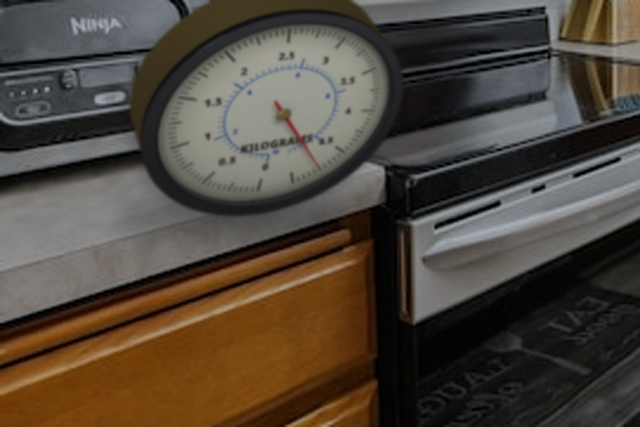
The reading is 4.75 kg
